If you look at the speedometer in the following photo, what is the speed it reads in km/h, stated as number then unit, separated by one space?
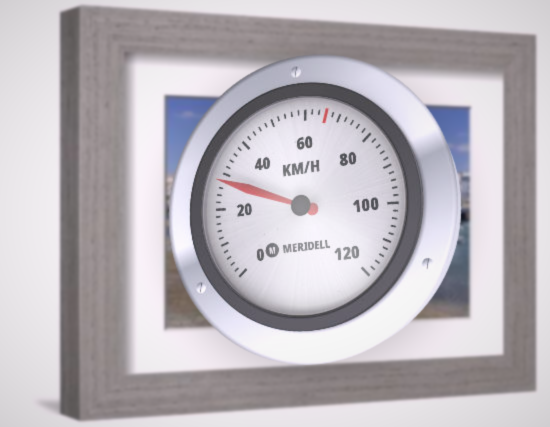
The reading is 28 km/h
